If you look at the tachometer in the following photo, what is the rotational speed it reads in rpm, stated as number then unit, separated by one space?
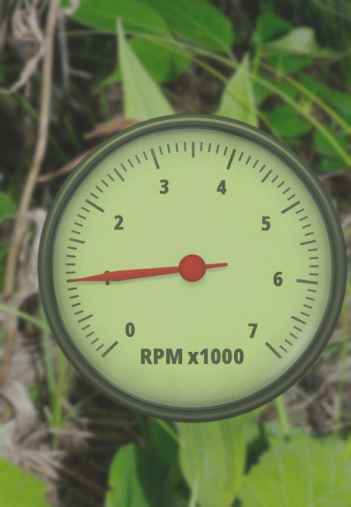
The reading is 1000 rpm
